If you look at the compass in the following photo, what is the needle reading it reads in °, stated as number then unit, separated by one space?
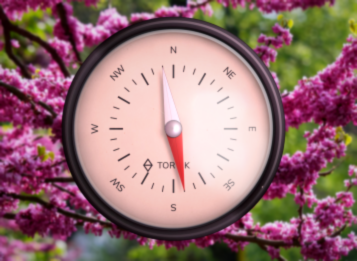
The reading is 170 °
